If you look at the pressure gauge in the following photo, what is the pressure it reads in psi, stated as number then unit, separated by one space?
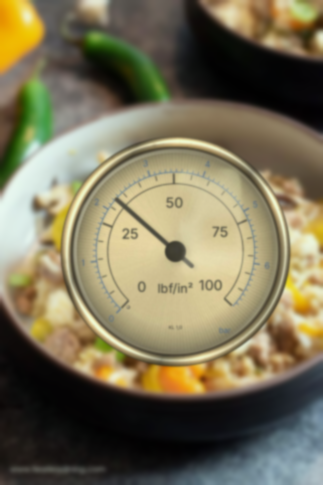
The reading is 32.5 psi
